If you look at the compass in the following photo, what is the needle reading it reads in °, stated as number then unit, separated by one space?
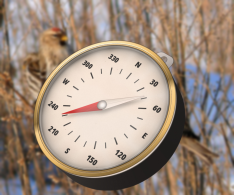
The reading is 225 °
